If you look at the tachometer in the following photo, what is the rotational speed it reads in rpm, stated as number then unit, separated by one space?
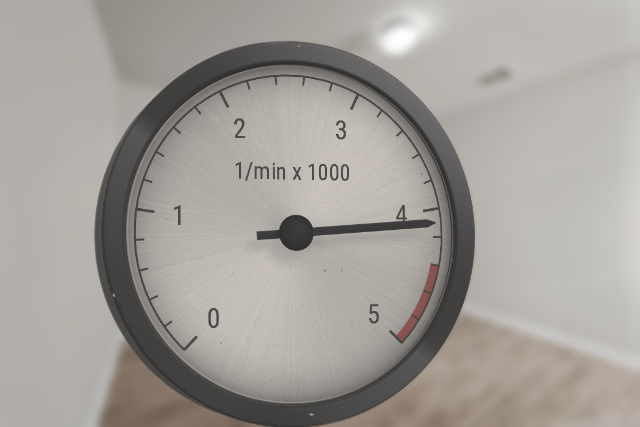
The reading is 4100 rpm
